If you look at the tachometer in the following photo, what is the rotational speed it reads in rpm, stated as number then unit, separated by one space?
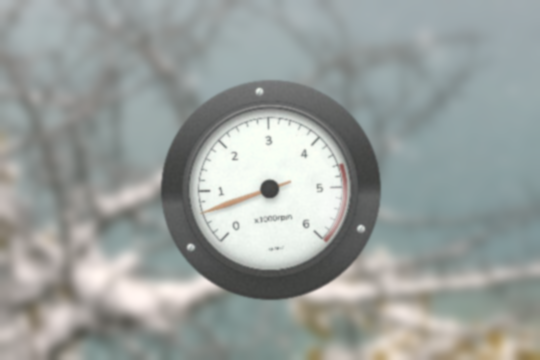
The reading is 600 rpm
